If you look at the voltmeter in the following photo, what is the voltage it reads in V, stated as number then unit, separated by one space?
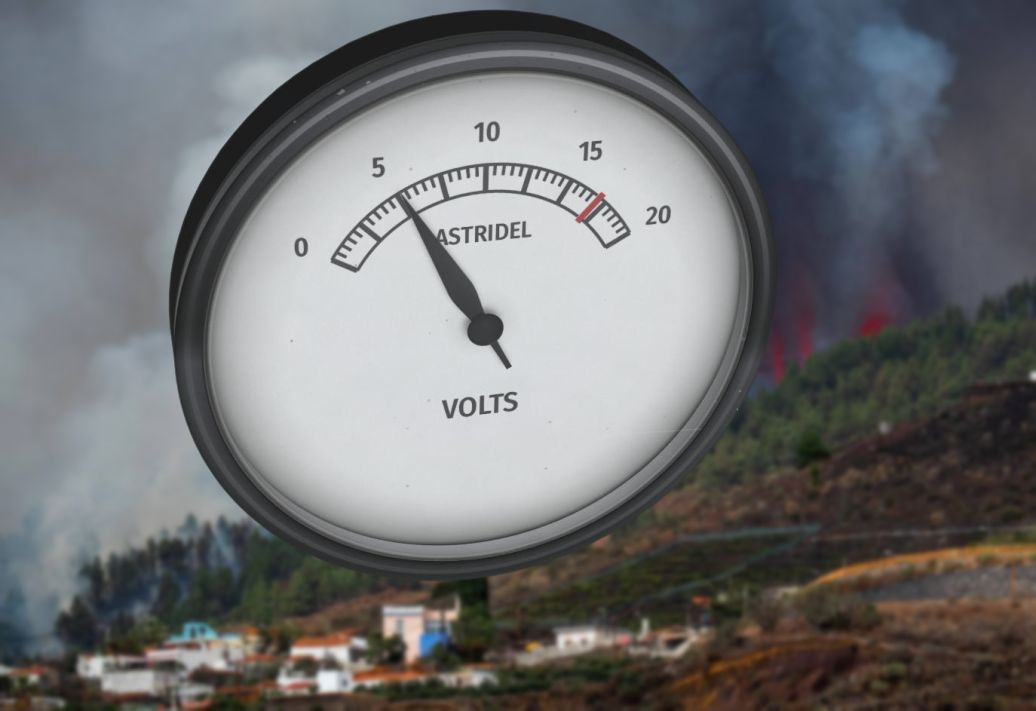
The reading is 5.25 V
